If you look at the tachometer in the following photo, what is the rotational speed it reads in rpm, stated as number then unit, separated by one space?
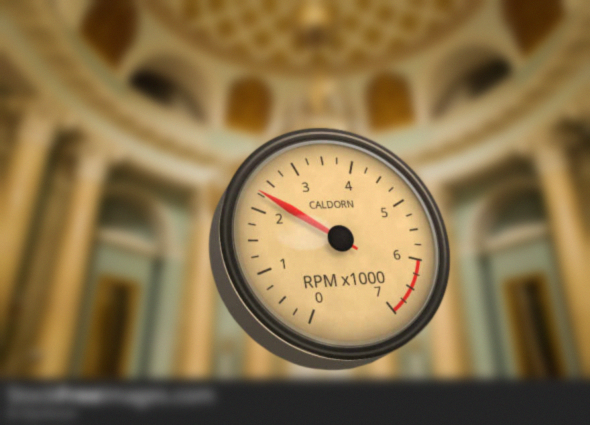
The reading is 2250 rpm
